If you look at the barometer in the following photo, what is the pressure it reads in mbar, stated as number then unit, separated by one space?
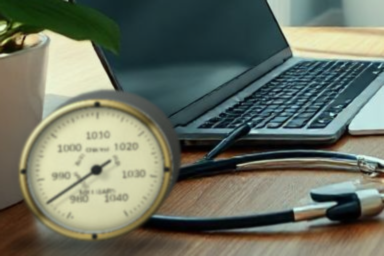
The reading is 985 mbar
